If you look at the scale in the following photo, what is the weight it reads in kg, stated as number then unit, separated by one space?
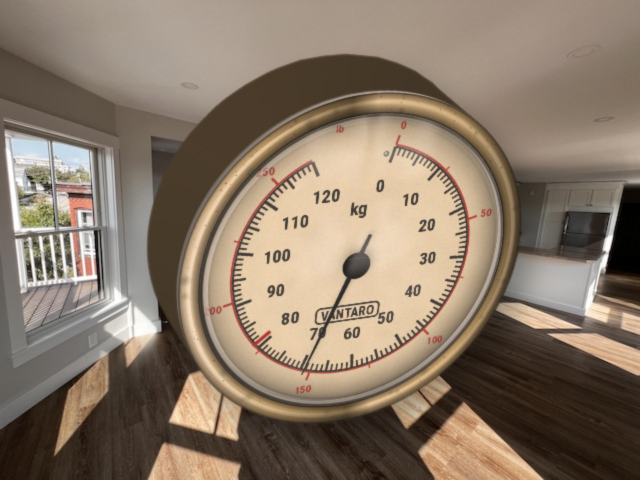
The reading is 70 kg
